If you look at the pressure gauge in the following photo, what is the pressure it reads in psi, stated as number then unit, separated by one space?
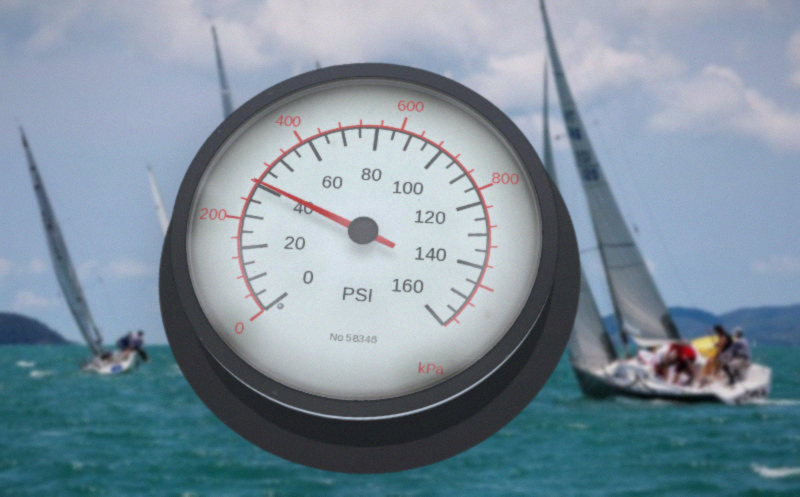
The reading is 40 psi
